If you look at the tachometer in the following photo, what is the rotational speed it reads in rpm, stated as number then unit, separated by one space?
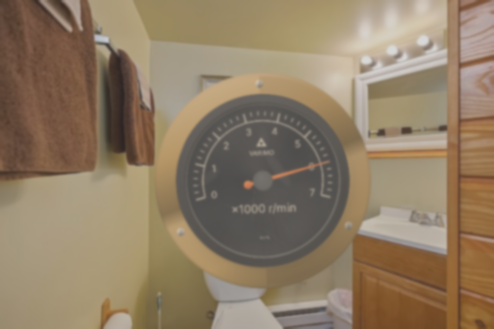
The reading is 6000 rpm
